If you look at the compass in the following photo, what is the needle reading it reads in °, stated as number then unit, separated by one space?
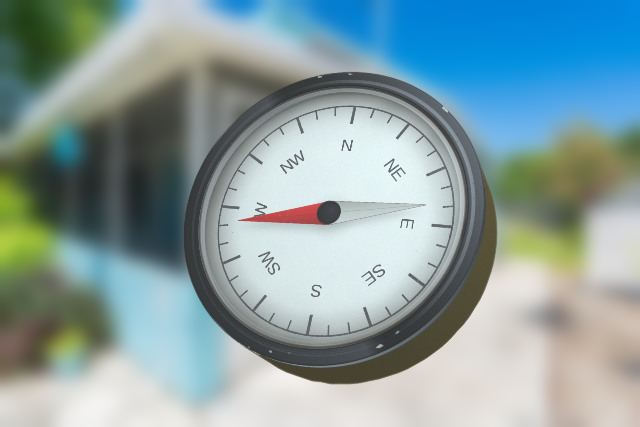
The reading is 260 °
